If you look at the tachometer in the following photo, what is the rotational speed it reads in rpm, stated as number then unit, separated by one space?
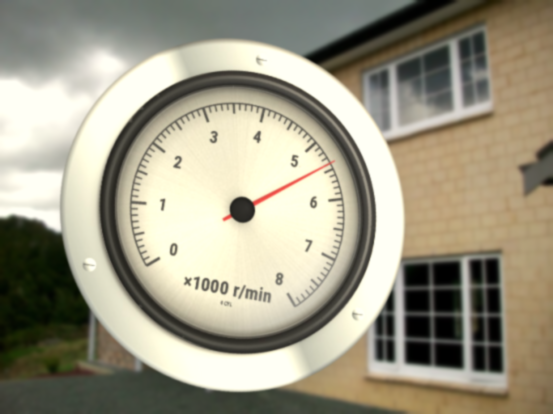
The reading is 5400 rpm
